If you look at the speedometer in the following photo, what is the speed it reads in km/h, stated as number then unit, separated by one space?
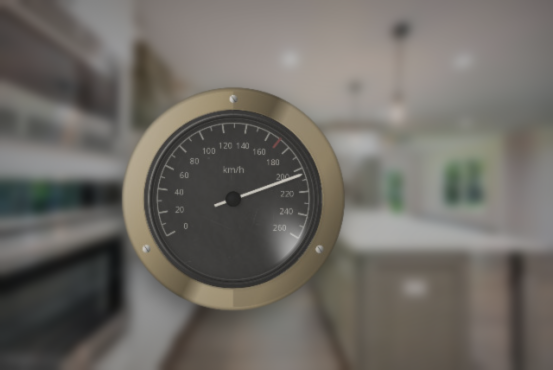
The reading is 205 km/h
